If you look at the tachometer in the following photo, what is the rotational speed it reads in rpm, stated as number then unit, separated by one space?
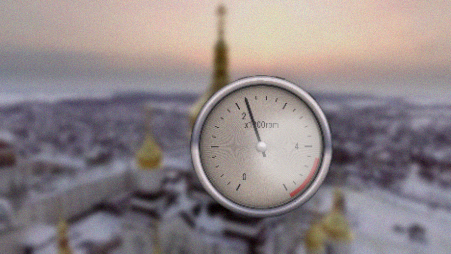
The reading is 2200 rpm
